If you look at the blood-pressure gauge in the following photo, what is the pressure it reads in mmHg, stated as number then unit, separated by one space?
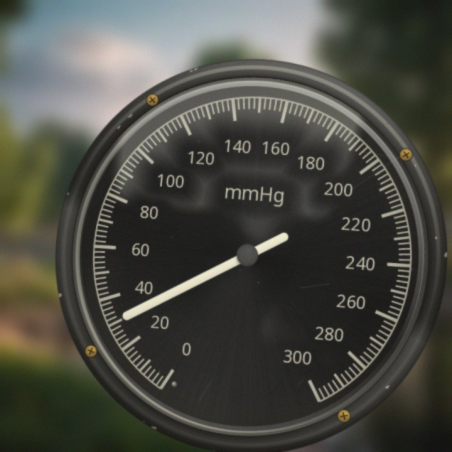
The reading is 30 mmHg
